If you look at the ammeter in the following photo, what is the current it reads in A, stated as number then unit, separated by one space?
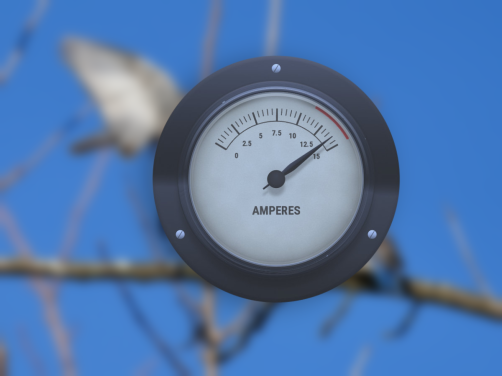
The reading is 14 A
